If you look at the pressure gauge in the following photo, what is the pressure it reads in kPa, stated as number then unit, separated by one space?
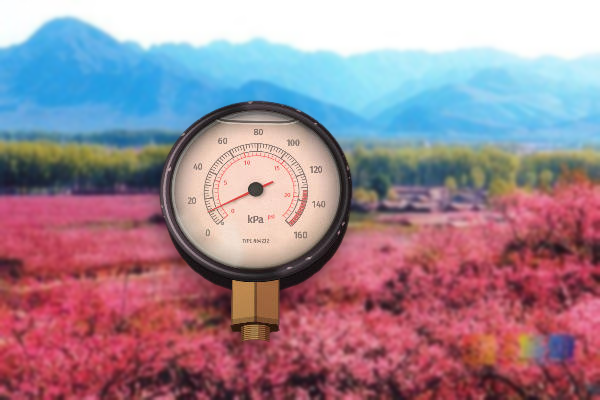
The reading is 10 kPa
